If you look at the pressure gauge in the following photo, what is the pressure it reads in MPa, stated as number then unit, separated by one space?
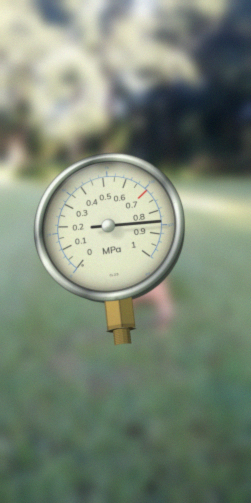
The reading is 0.85 MPa
